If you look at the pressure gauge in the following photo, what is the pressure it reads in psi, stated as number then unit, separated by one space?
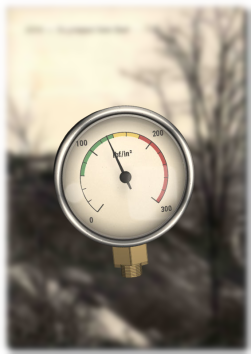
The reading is 130 psi
